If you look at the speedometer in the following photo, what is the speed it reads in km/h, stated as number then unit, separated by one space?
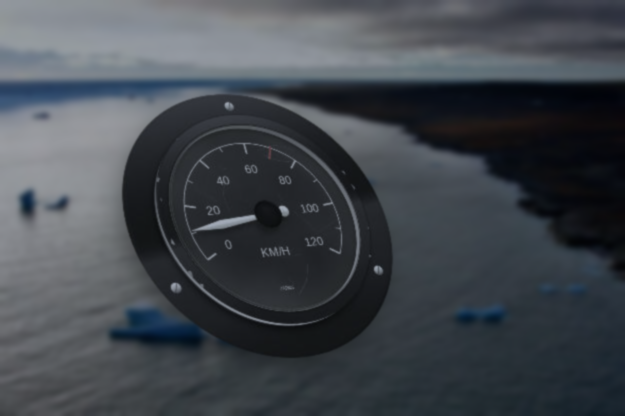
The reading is 10 km/h
